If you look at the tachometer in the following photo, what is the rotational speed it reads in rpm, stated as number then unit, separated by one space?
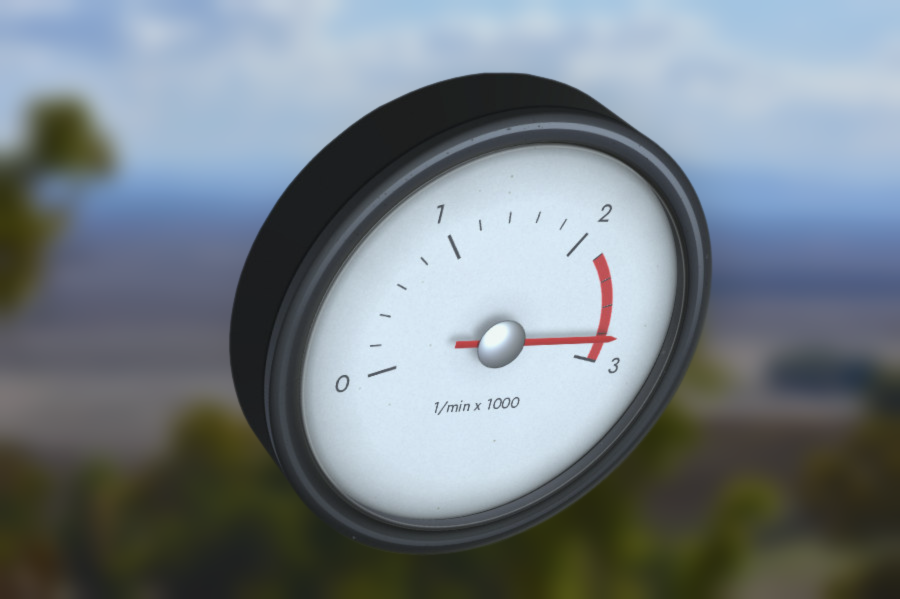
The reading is 2800 rpm
